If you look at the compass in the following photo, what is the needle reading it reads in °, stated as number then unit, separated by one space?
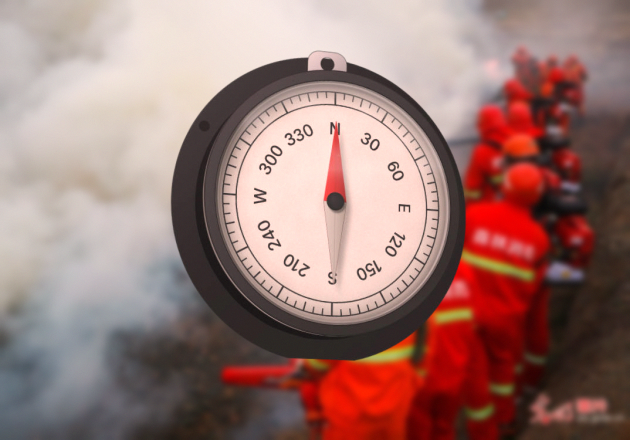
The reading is 0 °
